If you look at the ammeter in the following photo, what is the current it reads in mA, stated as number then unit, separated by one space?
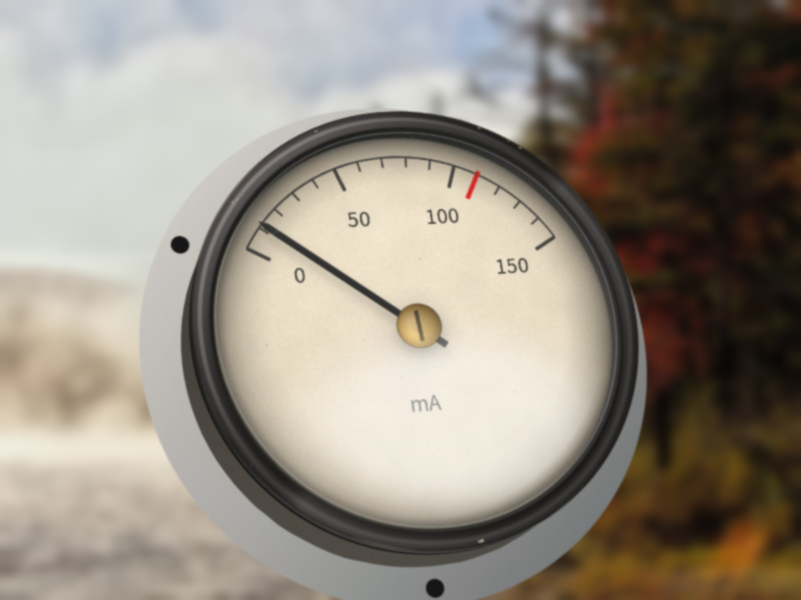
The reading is 10 mA
